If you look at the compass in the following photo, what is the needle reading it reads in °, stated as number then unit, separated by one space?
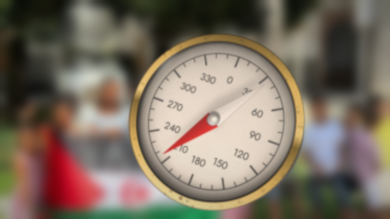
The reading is 215 °
